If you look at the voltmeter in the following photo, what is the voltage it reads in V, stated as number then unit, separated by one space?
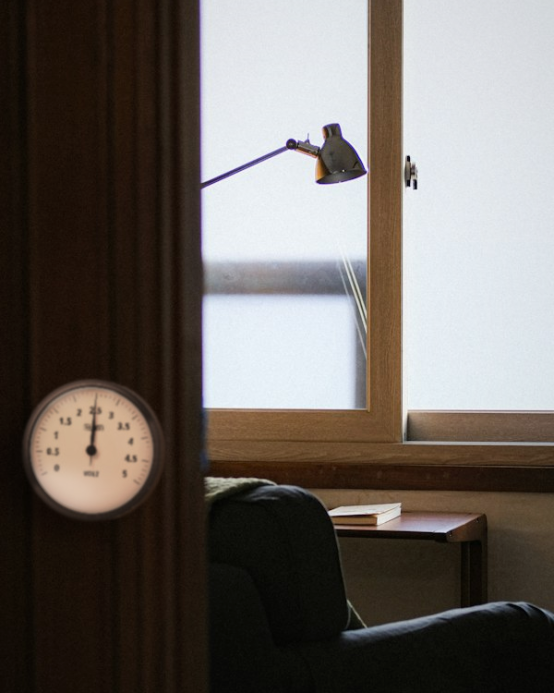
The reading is 2.5 V
